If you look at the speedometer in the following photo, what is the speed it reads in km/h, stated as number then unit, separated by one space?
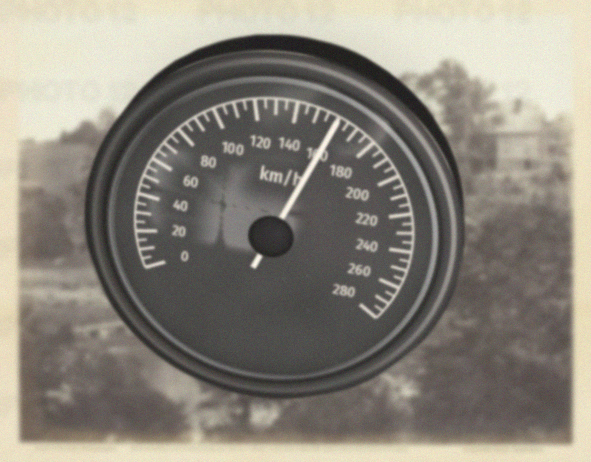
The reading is 160 km/h
